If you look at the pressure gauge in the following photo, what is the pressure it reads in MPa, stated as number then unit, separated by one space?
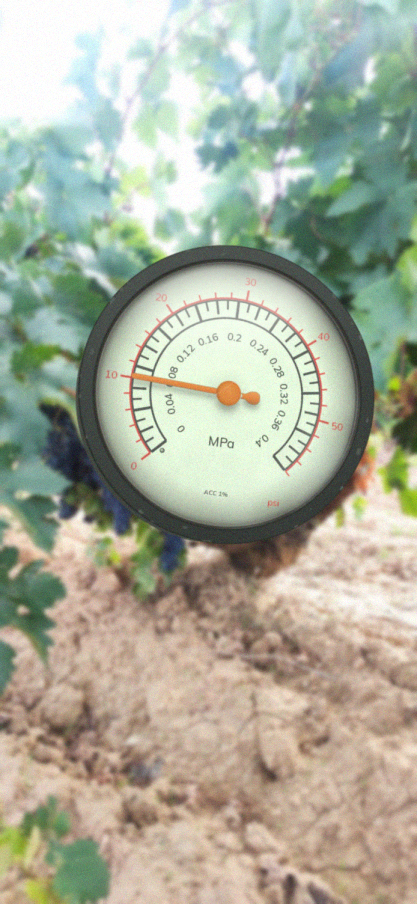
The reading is 0.07 MPa
